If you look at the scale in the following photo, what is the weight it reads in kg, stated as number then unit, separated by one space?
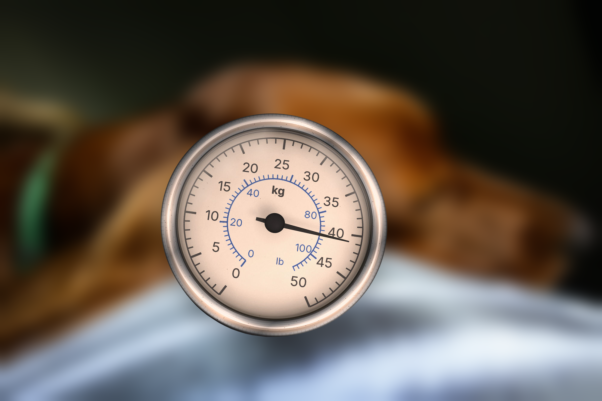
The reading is 41 kg
